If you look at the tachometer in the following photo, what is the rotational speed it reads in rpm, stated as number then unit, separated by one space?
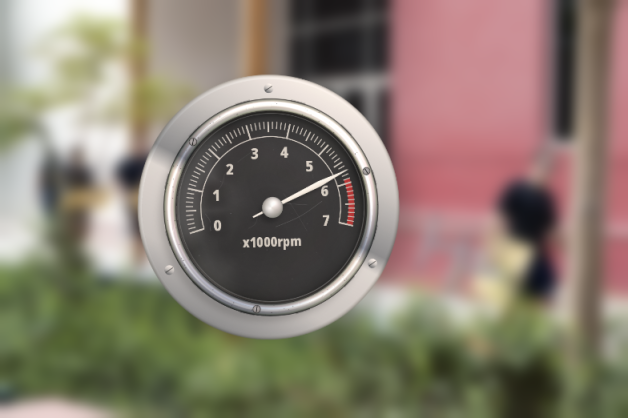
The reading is 5700 rpm
